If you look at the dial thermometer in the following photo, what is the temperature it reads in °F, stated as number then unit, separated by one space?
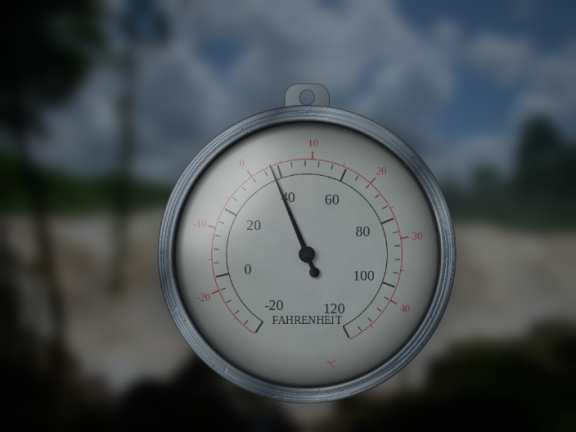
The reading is 38 °F
